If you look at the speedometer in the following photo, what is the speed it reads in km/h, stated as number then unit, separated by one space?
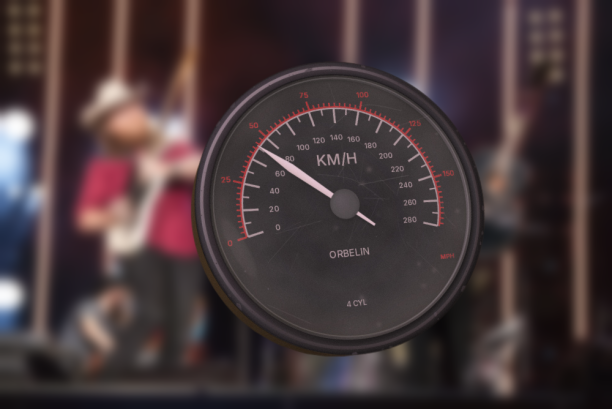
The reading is 70 km/h
